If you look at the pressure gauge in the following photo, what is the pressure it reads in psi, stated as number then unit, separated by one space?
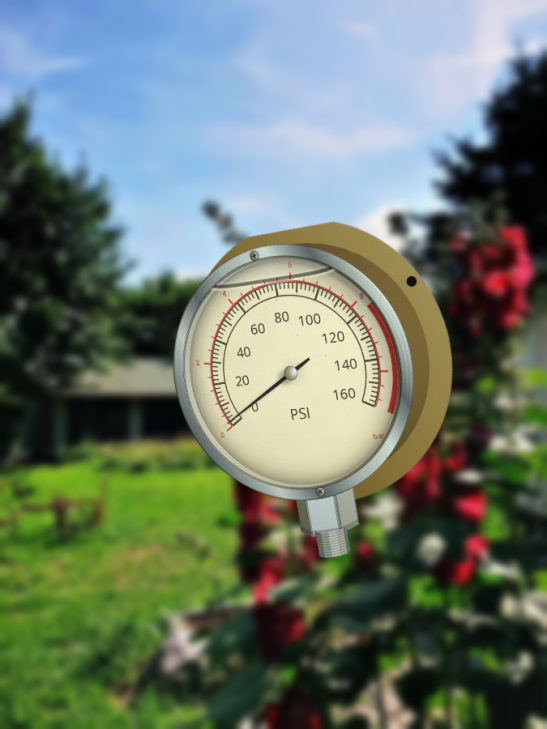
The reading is 2 psi
